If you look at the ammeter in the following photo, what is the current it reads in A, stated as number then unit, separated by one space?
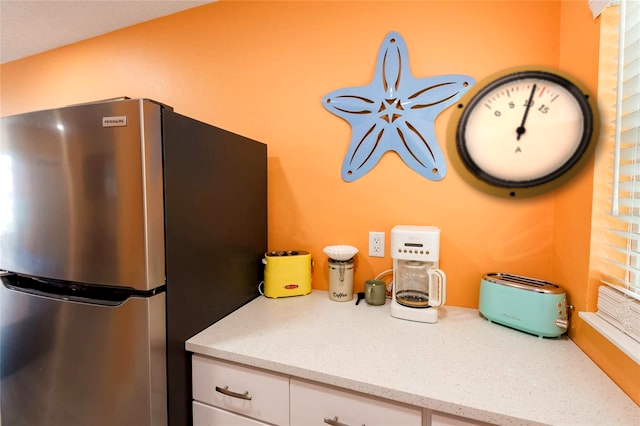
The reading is 10 A
